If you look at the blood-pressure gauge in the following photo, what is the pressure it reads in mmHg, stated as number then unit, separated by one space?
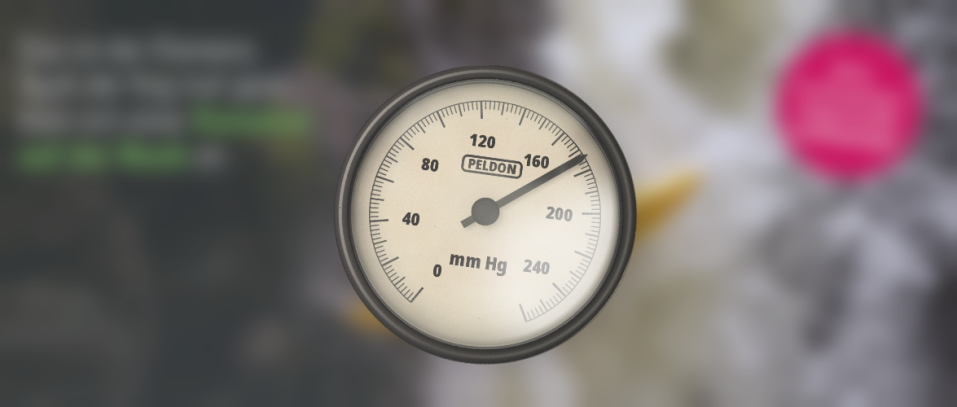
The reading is 174 mmHg
